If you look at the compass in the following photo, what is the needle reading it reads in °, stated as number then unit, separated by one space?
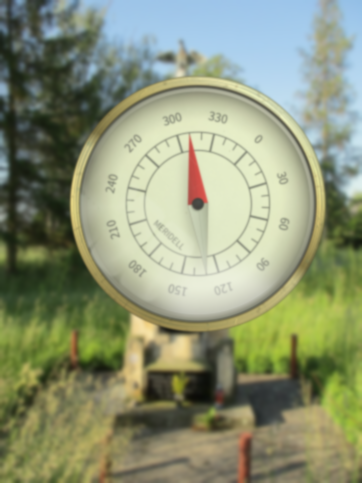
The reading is 310 °
